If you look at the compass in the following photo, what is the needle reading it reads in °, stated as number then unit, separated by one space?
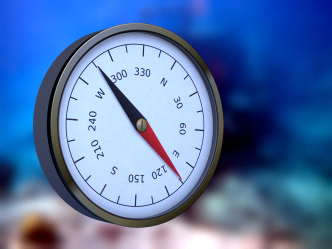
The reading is 105 °
